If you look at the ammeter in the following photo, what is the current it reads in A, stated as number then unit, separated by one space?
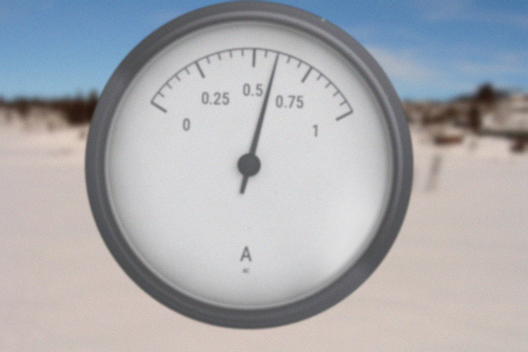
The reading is 0.6 A
